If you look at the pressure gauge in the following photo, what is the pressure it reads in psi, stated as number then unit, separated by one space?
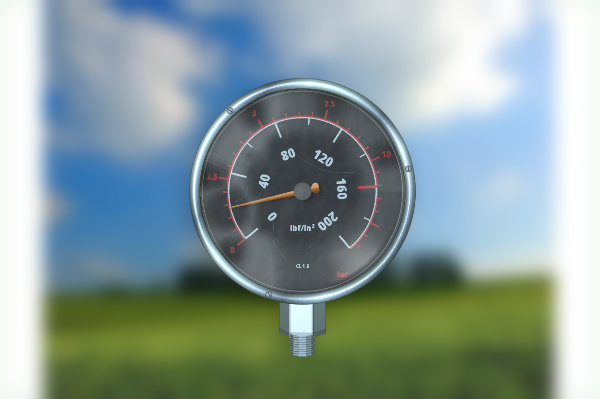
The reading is 20 psi
